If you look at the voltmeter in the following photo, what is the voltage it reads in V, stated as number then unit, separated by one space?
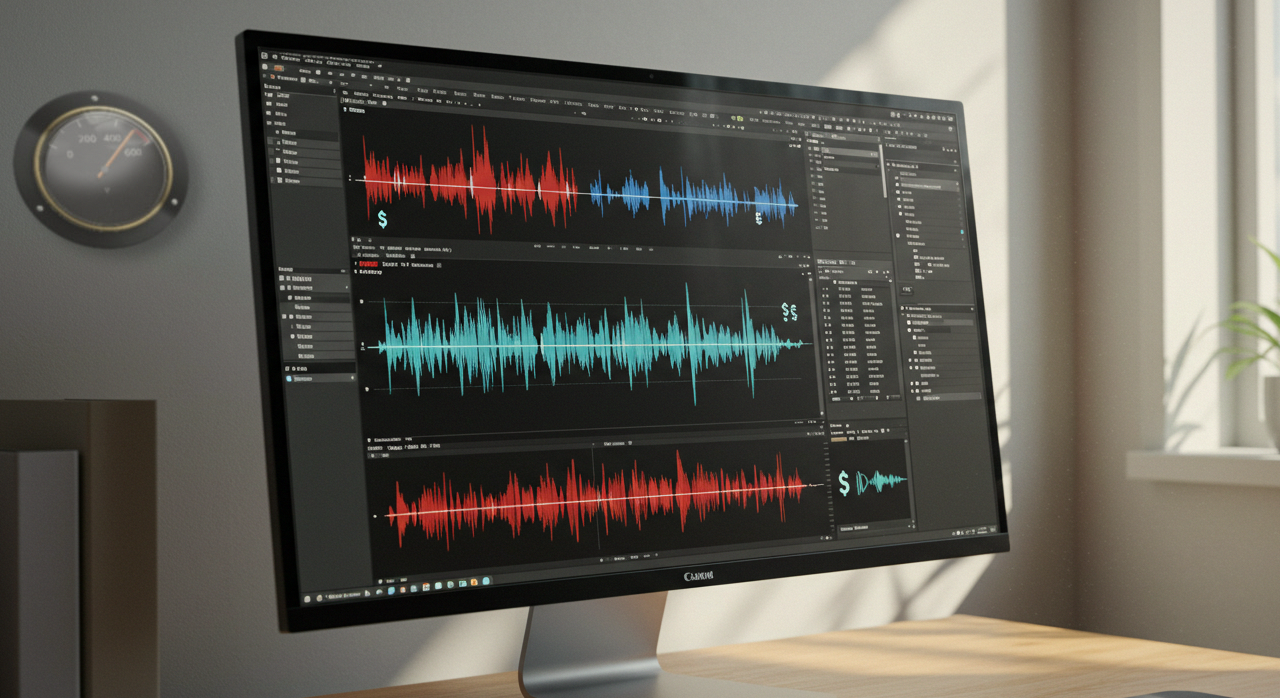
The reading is 500 V
